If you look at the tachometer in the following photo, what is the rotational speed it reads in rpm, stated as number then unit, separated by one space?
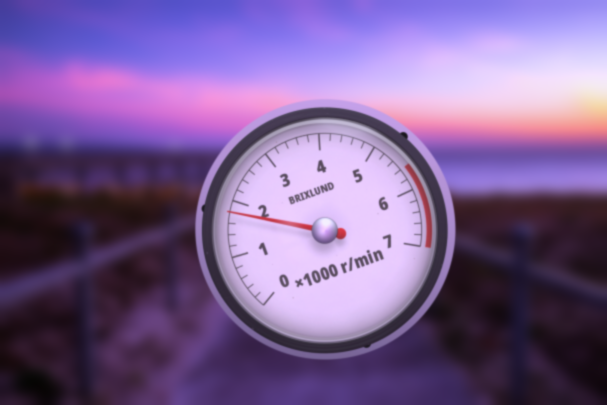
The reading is 1800 rpm
